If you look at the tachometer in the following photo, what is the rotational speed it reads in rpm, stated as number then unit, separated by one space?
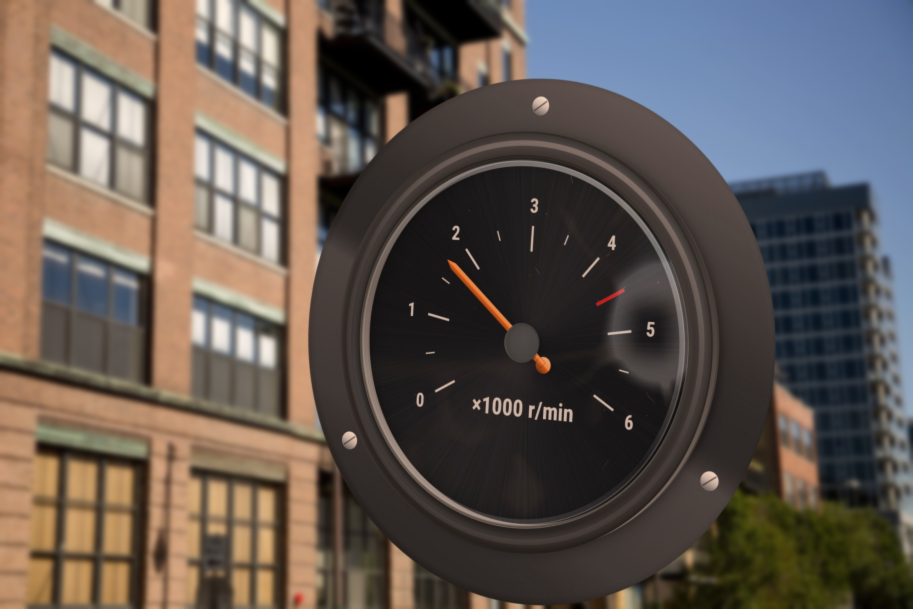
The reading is 1750 rpm
